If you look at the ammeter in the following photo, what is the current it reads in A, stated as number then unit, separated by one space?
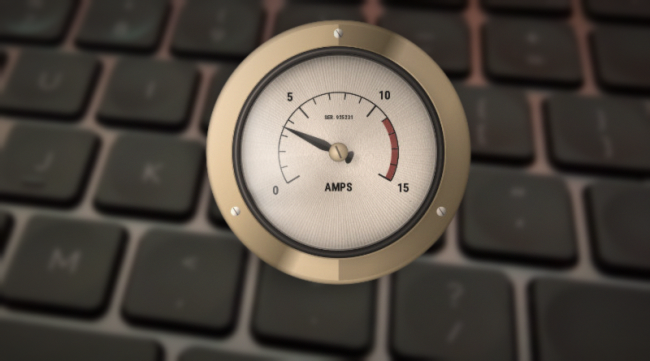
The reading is 3.5 A
